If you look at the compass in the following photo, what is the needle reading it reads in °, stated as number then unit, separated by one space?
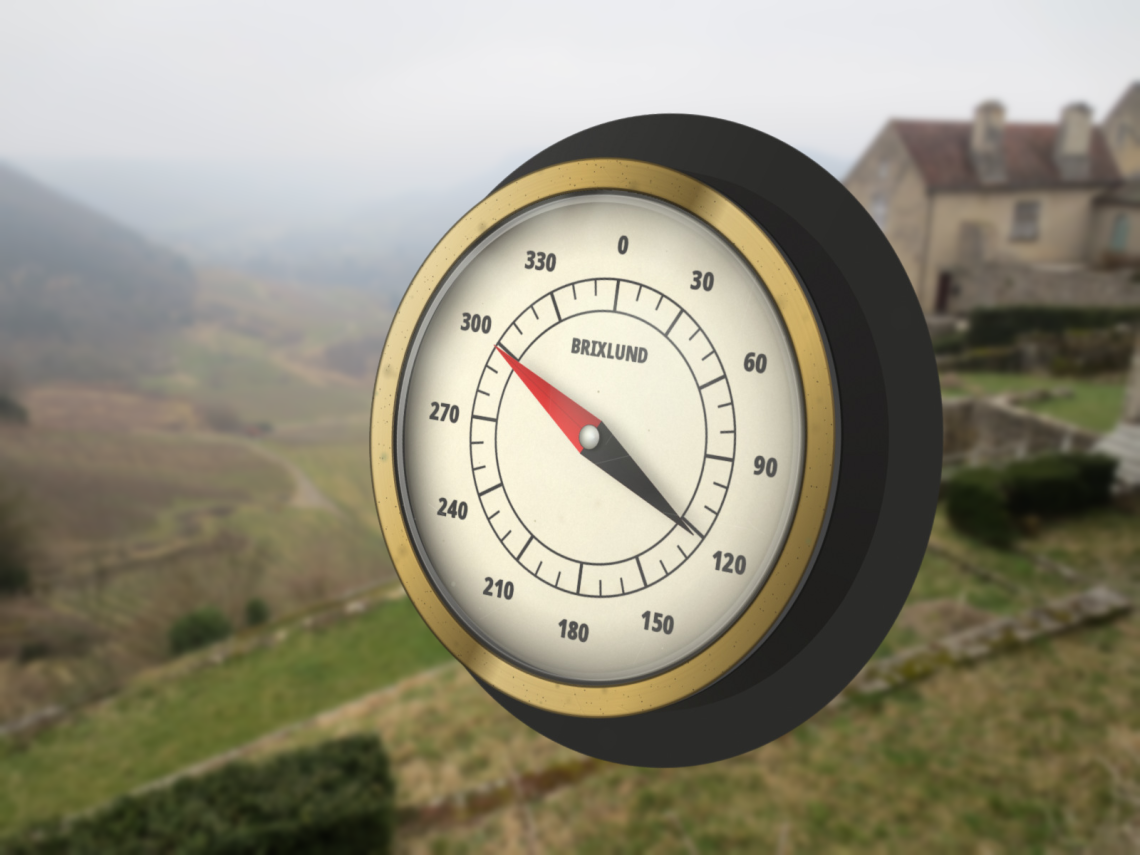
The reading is 300 °
